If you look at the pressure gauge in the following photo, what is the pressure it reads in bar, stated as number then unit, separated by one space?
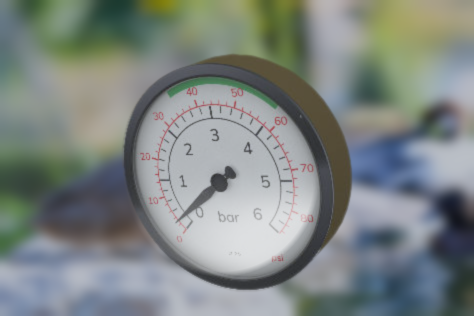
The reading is 0.2 bar
